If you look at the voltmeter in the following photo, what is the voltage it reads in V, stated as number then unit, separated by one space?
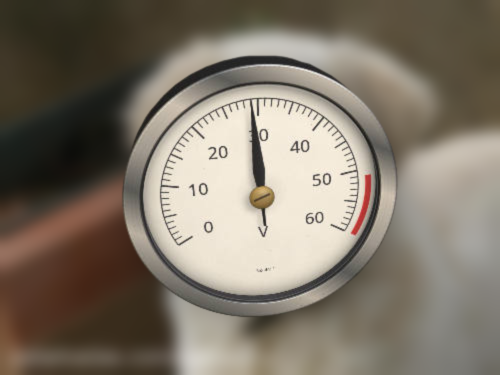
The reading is 29 V
